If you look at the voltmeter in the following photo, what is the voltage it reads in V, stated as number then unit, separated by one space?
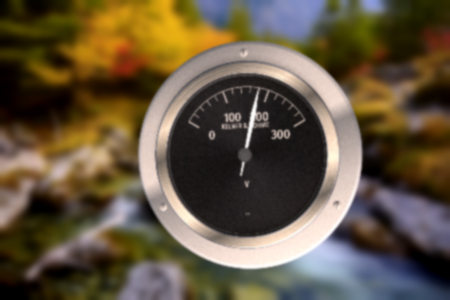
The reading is 180 V
